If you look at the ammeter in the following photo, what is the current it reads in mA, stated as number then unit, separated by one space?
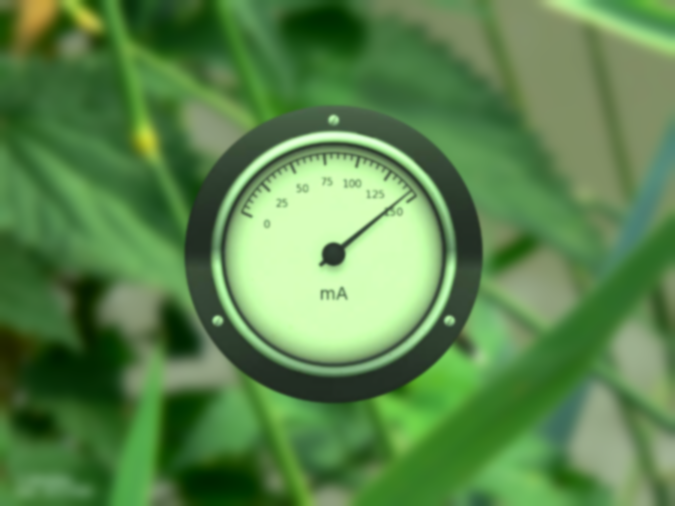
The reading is 145 mA
